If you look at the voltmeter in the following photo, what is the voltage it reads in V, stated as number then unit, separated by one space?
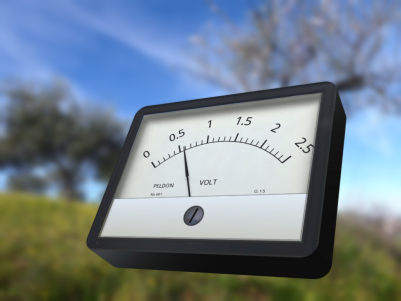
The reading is 0.6 V
